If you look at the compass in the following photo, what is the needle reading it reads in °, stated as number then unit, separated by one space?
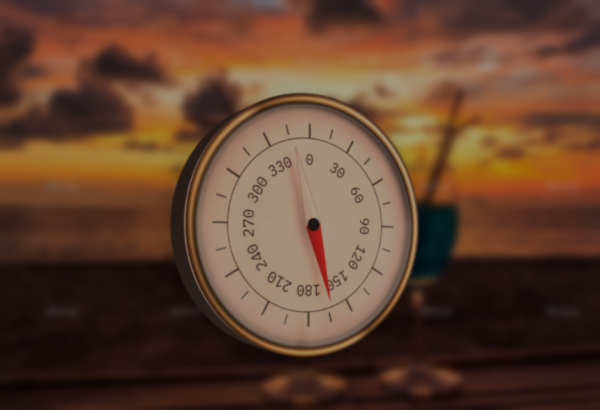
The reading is 165 °
